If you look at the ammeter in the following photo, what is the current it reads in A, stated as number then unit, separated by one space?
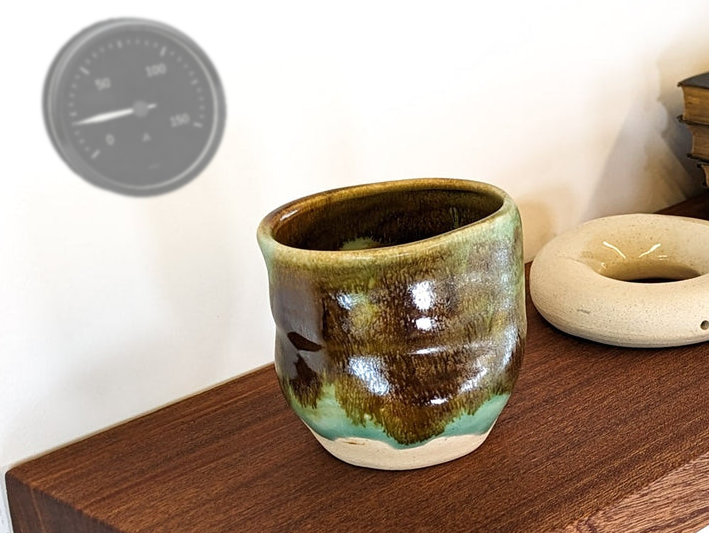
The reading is 20 A
